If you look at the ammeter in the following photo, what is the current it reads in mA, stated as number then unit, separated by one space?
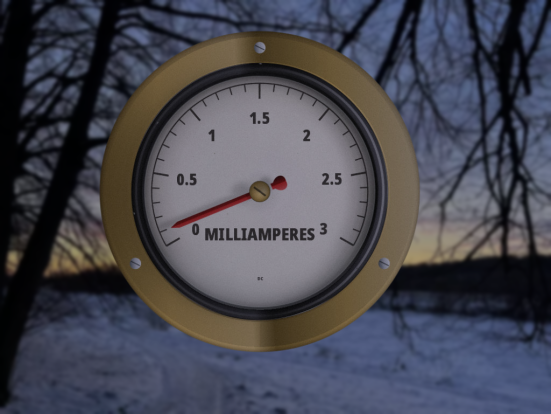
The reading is 0.1 mA
